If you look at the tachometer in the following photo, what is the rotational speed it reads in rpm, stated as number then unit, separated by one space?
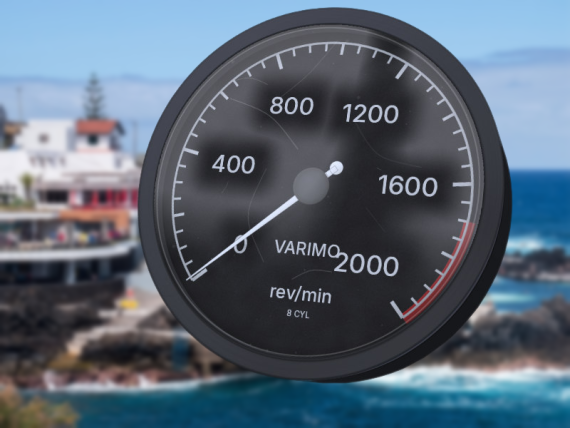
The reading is 0 rpm
